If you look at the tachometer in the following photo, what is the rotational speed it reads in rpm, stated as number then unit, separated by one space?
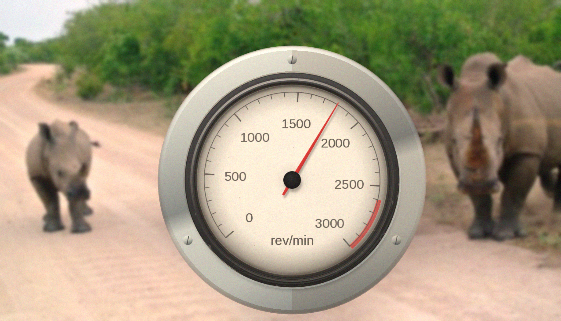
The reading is 1800 rpm
